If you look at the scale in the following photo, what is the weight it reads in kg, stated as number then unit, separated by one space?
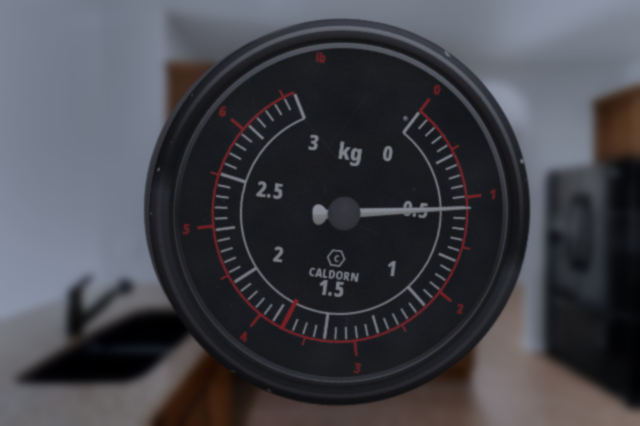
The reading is 0.5 kg
